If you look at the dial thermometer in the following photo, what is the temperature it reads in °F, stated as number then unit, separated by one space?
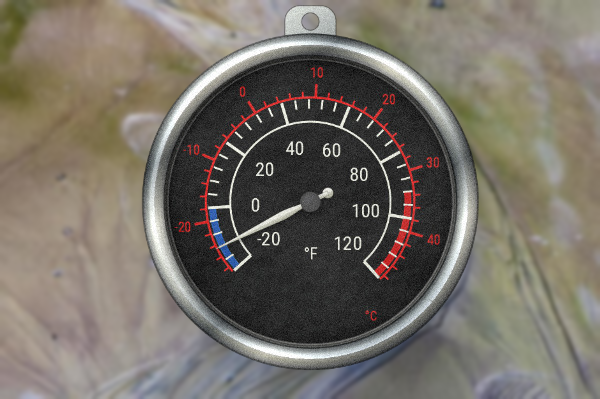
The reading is -12 °F
